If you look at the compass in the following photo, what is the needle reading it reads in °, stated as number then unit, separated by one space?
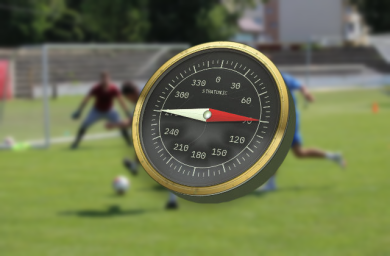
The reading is 90 °
